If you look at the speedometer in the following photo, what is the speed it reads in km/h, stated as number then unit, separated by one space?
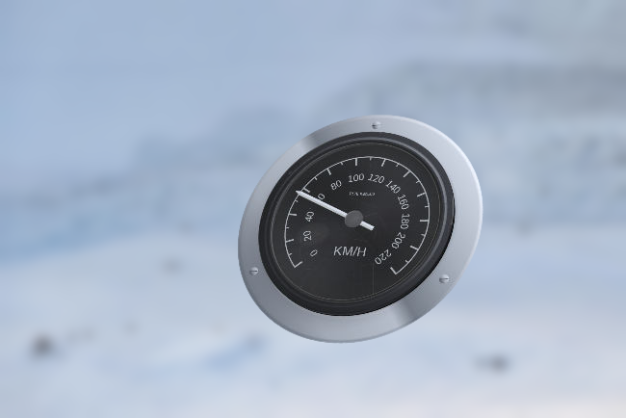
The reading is 55 km/h
